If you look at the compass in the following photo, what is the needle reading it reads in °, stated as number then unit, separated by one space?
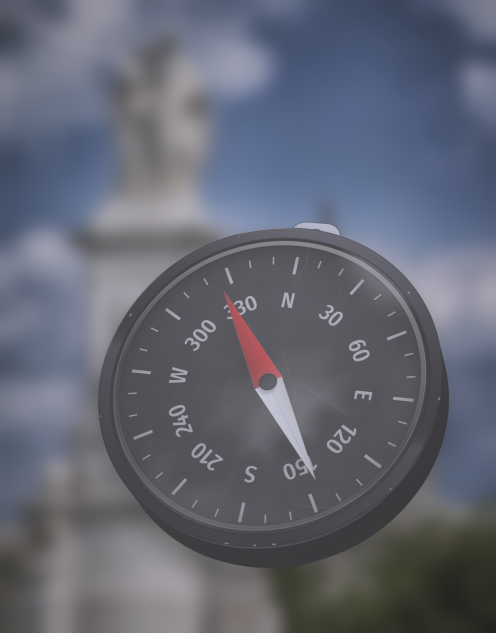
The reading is 325 °
